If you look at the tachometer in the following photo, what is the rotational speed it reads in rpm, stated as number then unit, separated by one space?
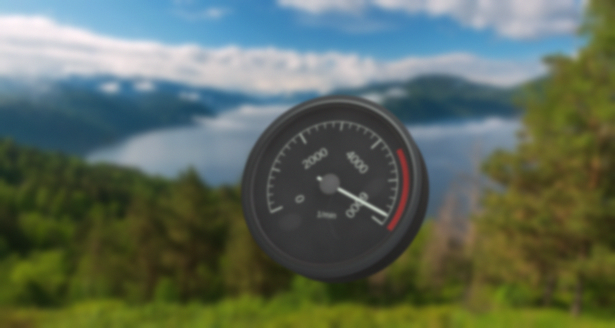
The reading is 5800 rpm
